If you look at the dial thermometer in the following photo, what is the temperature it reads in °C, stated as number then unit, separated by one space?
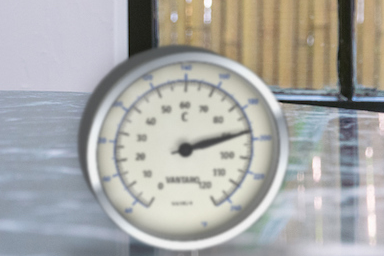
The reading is 90 °C
